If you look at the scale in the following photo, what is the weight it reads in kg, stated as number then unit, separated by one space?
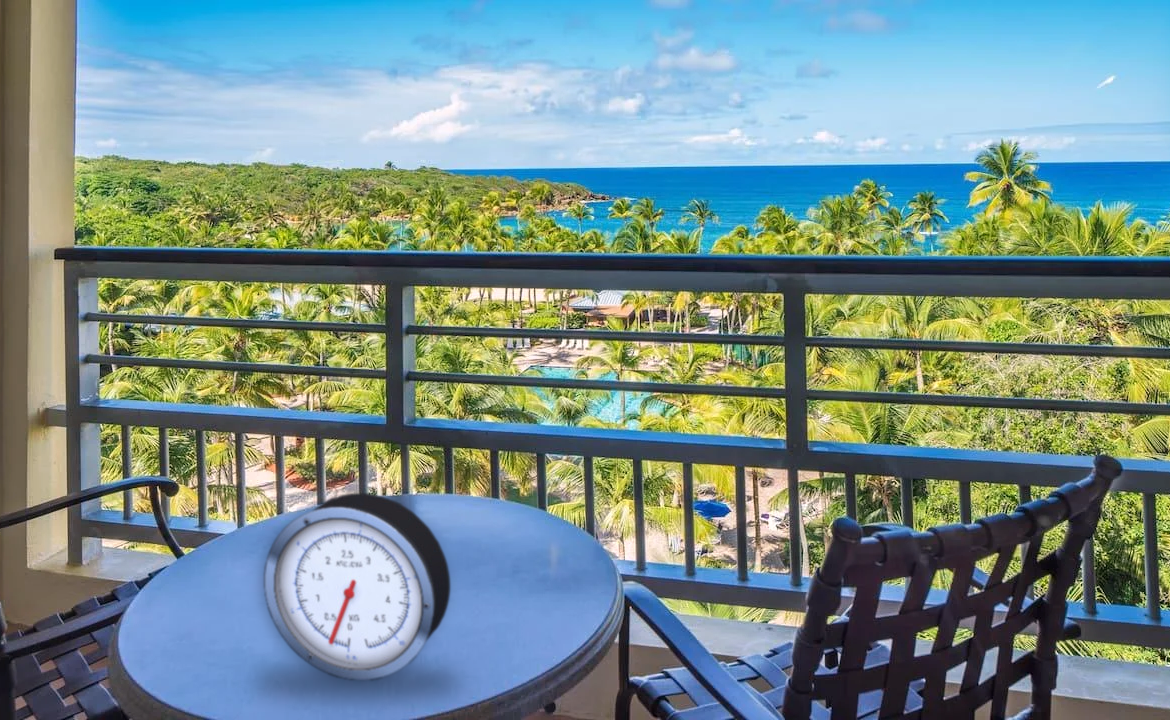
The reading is 0.25 kg
